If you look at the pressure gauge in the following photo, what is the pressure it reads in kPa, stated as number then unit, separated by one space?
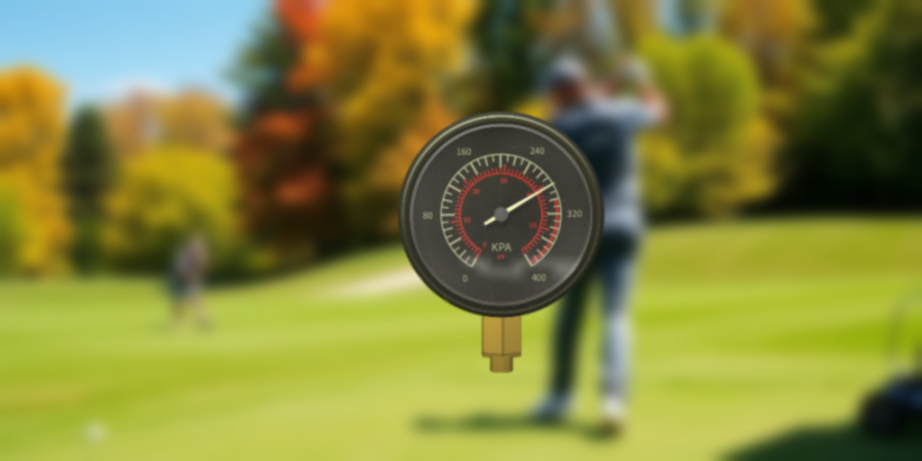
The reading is 280 kPa
